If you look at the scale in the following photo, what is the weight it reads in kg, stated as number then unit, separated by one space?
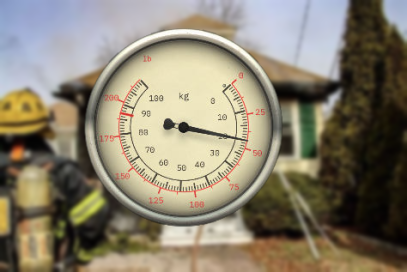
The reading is 20 kg
